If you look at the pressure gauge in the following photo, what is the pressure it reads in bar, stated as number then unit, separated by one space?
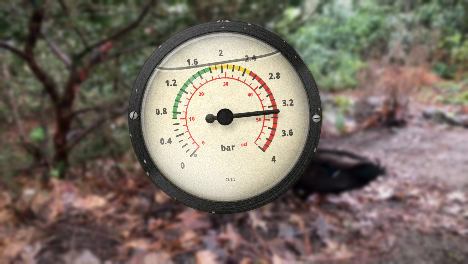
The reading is 3.3 bar
